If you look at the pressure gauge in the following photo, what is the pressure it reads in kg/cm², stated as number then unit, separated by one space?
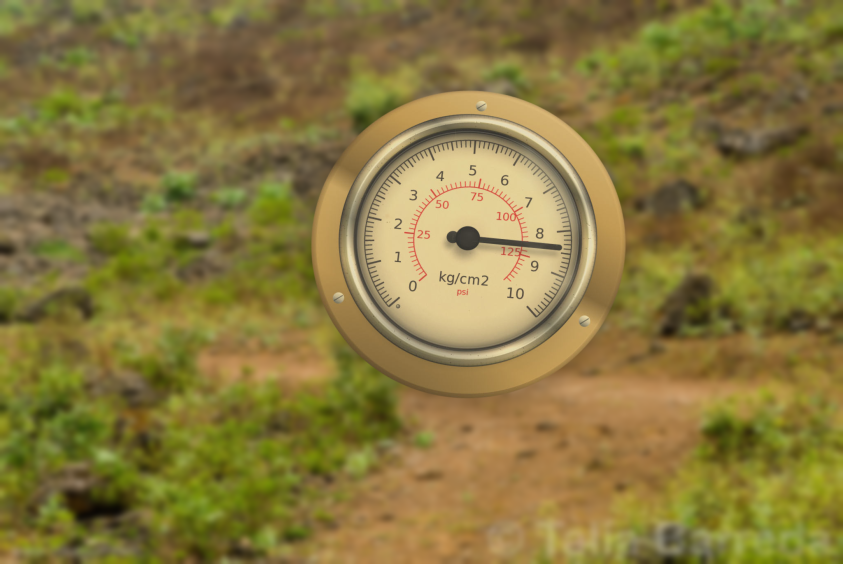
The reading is 8.4 kg/cm²
